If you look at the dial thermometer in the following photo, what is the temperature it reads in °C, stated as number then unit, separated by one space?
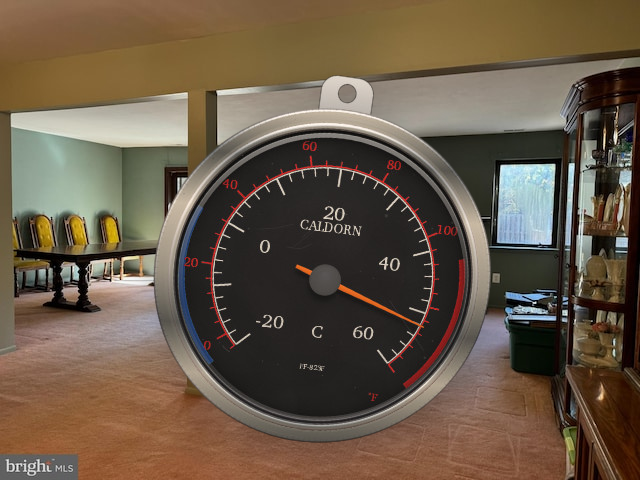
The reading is 52 °C
